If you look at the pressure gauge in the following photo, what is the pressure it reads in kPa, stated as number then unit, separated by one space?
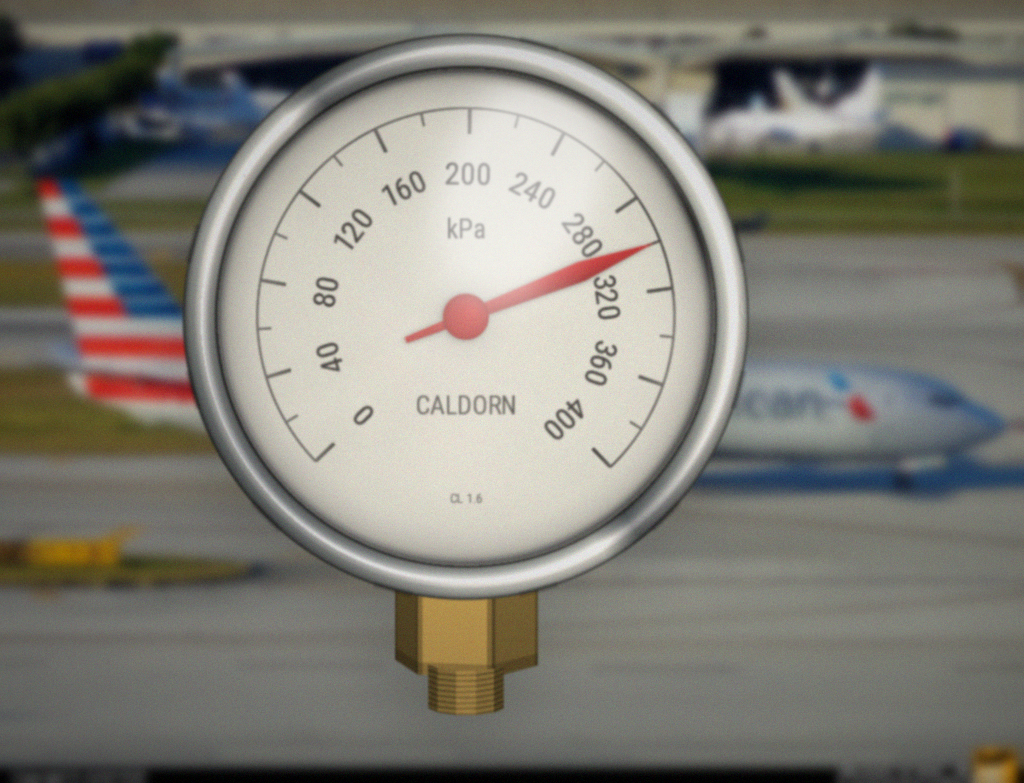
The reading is 300 kPa
